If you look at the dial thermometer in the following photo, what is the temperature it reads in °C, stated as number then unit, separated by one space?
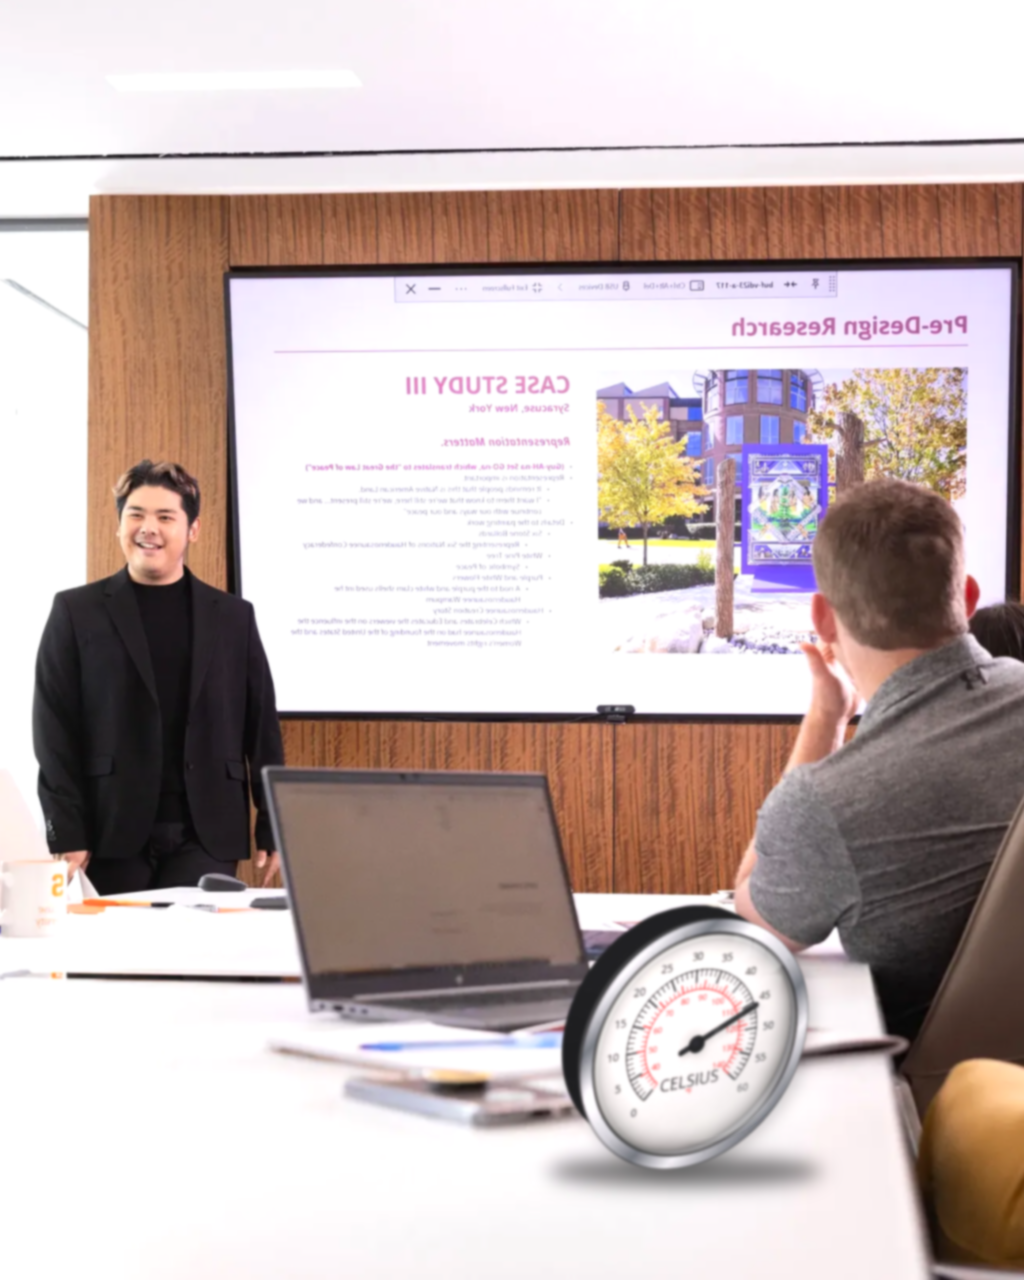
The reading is 45 °C
